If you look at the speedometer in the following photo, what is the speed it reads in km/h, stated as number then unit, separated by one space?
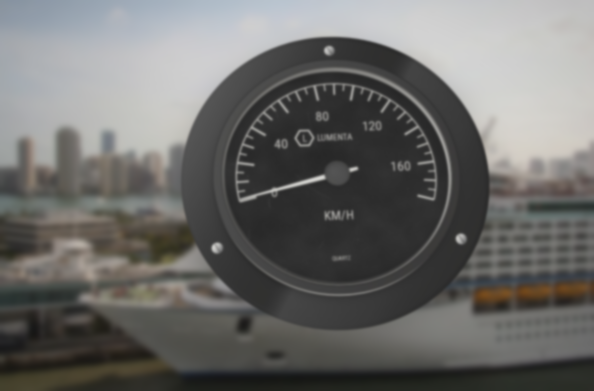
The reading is 0 km/h
